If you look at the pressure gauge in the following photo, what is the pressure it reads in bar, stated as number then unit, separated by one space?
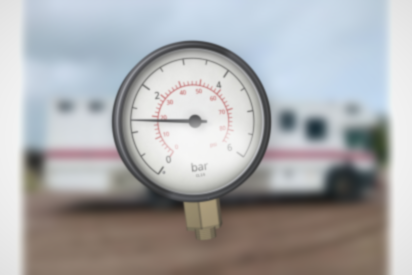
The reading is 1.25 bar
